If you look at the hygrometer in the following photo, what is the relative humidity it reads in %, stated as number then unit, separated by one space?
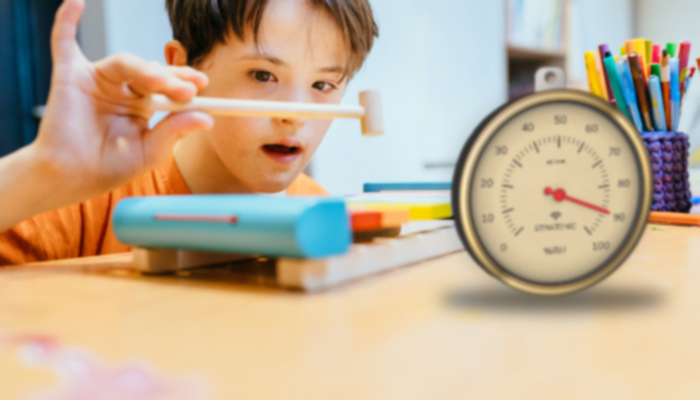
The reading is 90 %
